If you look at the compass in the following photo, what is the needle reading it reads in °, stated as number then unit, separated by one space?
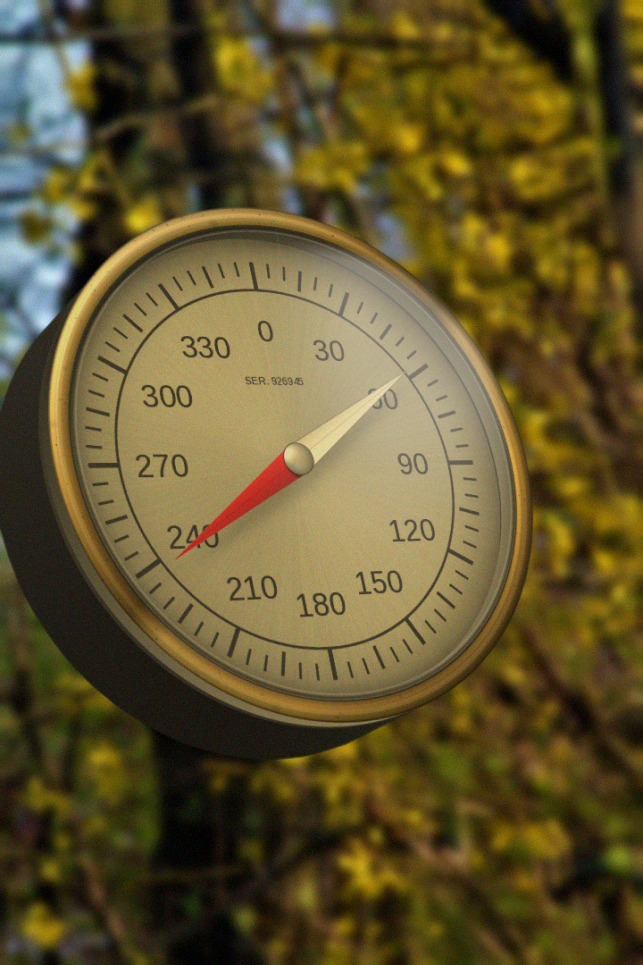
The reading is 237.5 °
